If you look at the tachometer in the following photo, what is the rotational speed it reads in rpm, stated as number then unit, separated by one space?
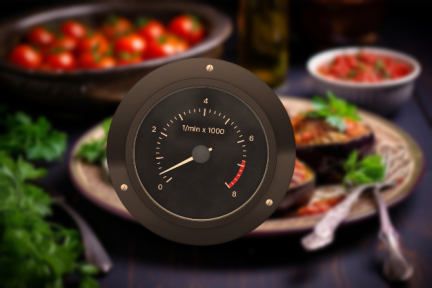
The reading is 400 rpm
